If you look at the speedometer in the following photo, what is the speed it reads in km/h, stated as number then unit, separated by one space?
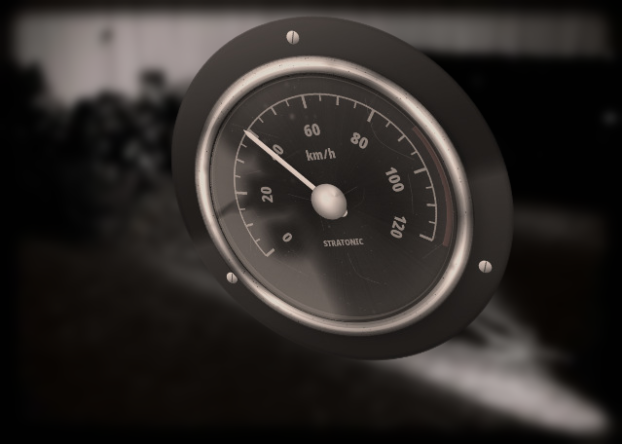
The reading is 40 km/h
